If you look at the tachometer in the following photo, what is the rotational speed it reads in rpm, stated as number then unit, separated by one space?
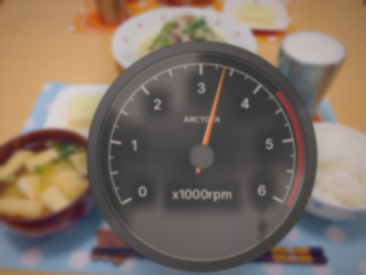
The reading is 3375 rpm
